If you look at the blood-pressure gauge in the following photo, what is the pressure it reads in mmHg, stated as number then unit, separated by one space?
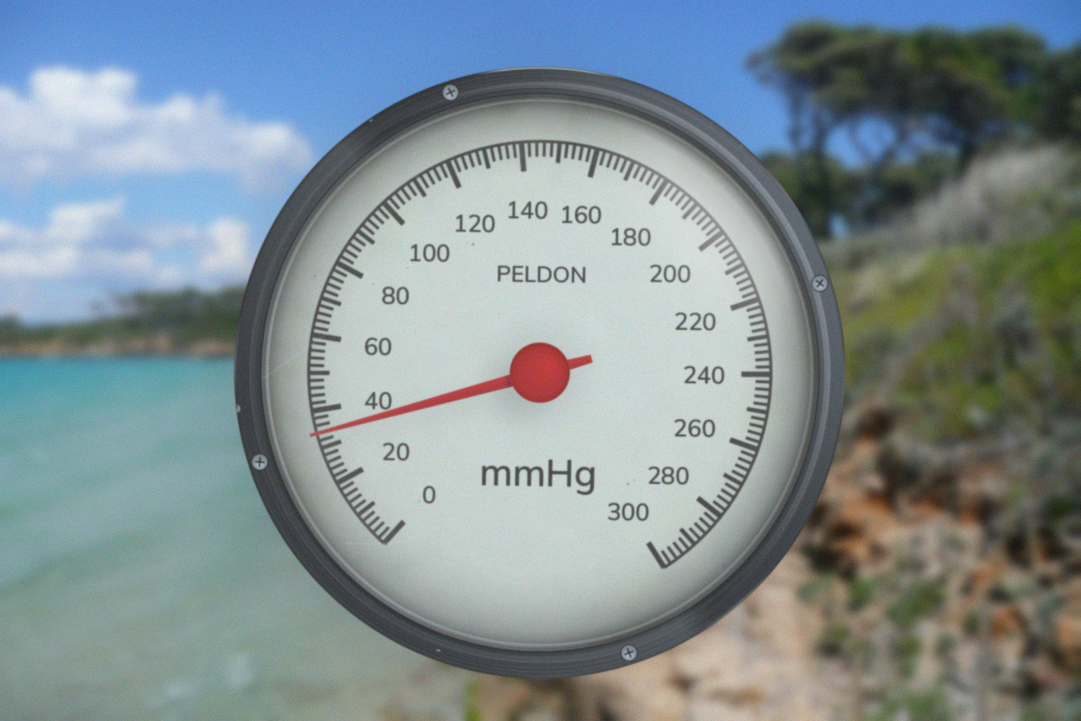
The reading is 34 mmHg
